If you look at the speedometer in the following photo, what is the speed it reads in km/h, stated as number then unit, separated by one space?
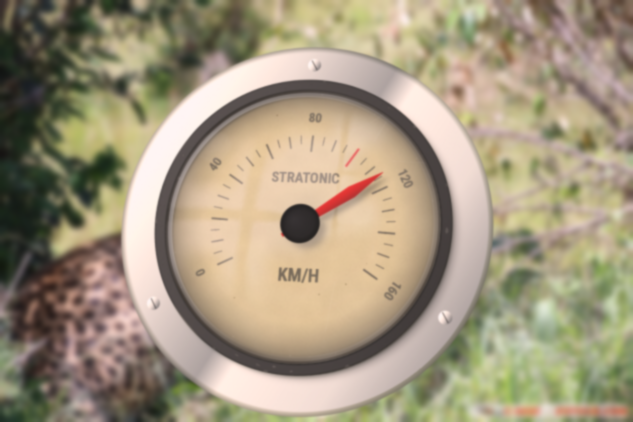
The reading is 115 km/h
